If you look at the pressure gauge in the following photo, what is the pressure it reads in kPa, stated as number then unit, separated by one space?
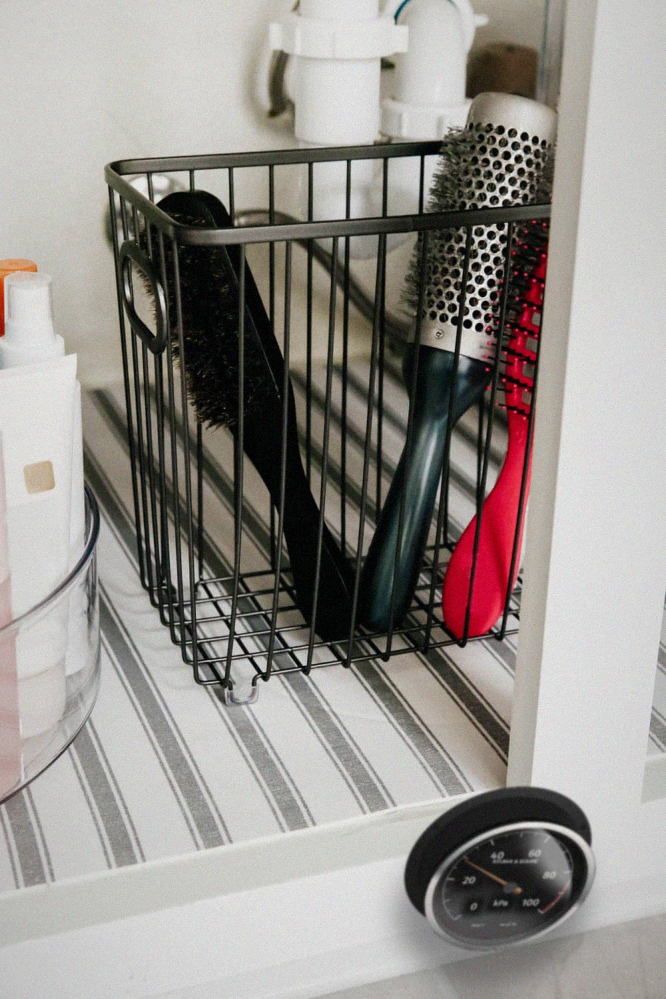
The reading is 30 kPa
